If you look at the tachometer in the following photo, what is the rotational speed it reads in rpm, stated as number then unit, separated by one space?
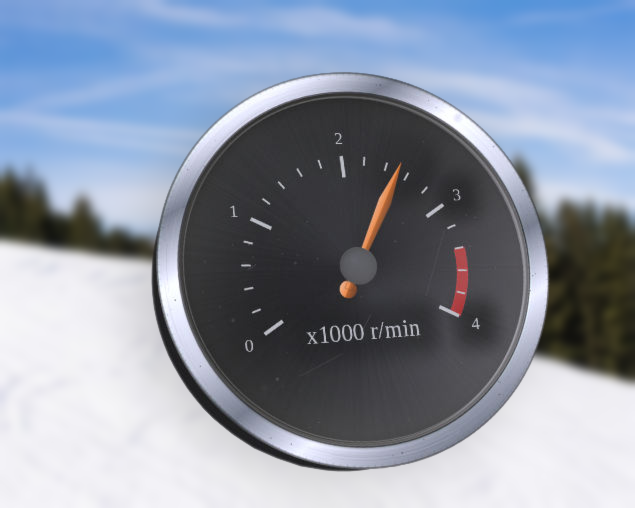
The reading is 2500 rpm
